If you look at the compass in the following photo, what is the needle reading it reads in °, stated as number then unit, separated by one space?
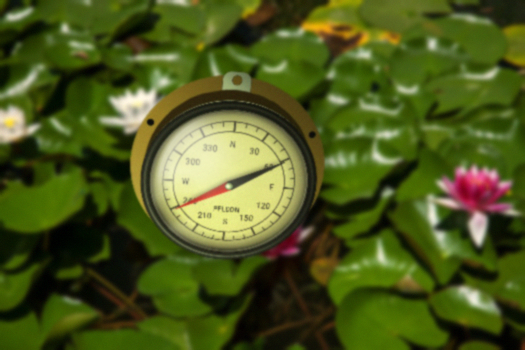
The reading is 240 °
